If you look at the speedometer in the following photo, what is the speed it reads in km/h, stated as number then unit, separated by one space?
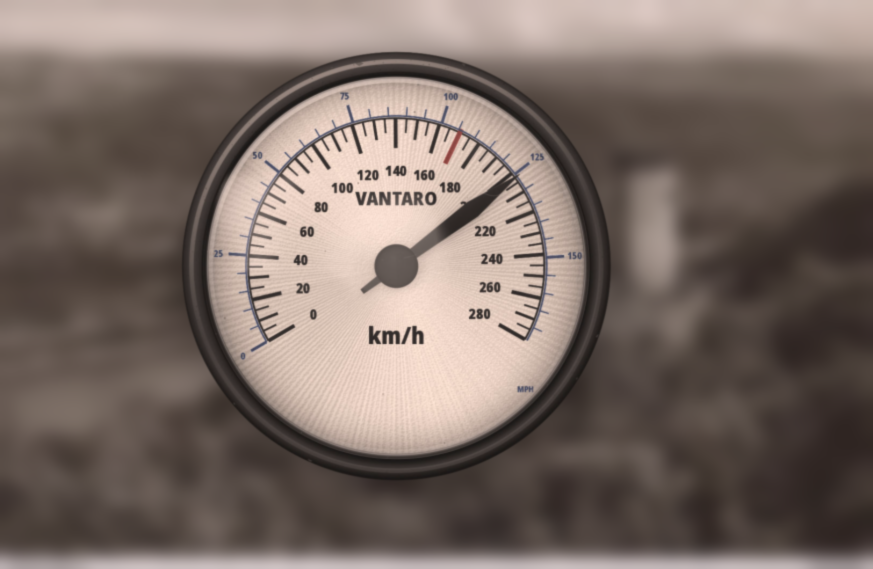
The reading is 202.5 km/h
